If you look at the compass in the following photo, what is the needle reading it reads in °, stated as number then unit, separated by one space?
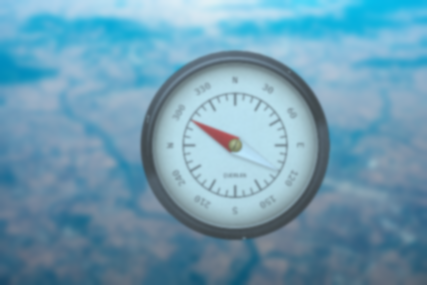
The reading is 300 °
